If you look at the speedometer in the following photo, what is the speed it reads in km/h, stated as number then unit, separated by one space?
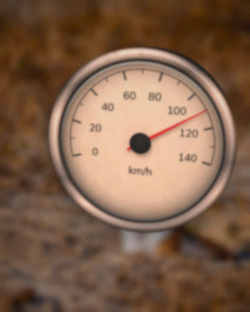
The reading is 110 km/h
